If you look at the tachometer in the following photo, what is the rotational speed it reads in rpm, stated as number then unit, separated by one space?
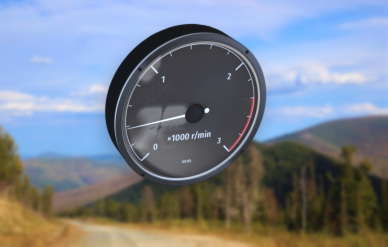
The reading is 400 rpm
